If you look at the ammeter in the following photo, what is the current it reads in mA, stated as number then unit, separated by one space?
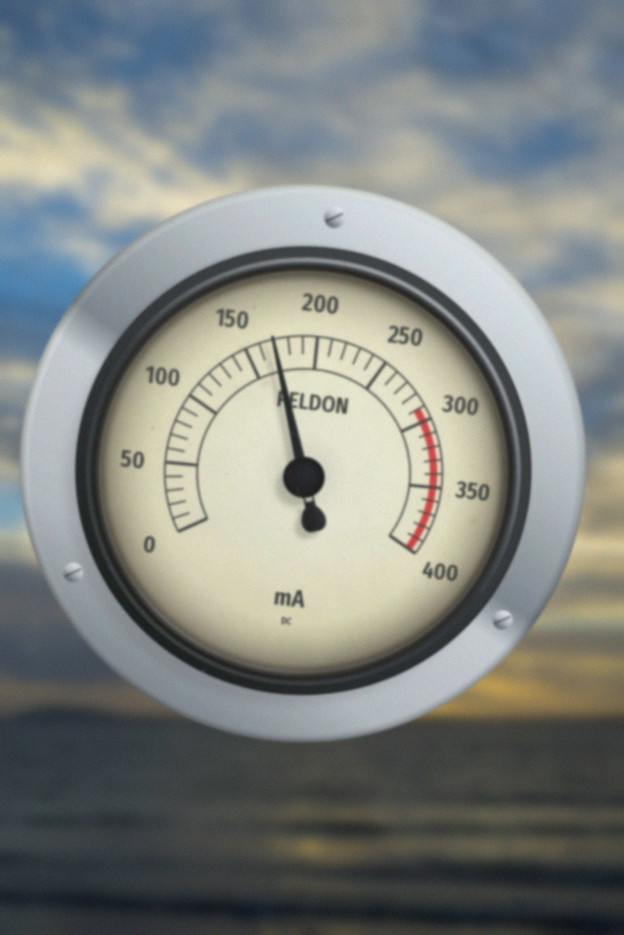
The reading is 170 mA
